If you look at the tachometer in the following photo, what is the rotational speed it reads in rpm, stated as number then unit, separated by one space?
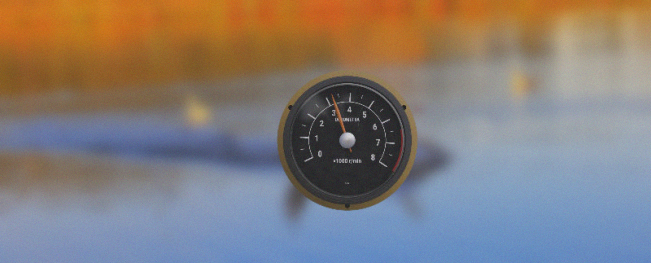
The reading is 3250 rpm
